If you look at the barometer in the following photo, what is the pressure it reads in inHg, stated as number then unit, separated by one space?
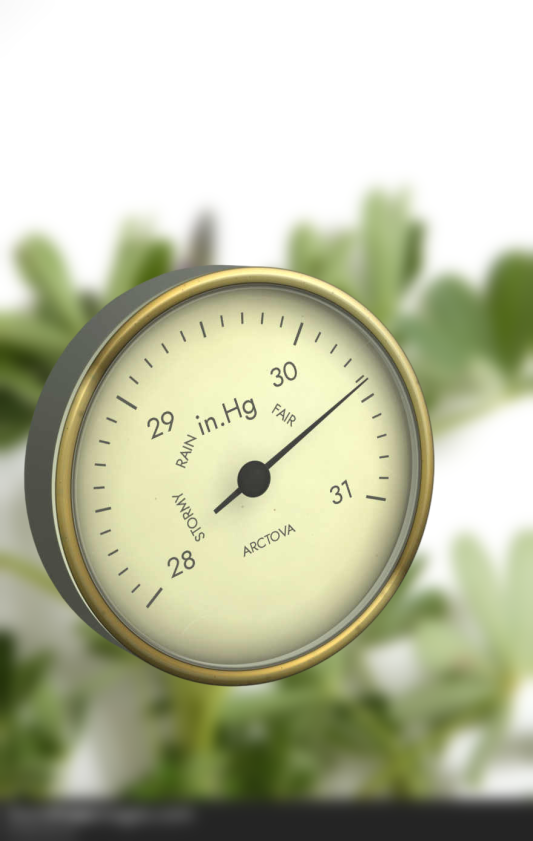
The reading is 30.4 inHg
